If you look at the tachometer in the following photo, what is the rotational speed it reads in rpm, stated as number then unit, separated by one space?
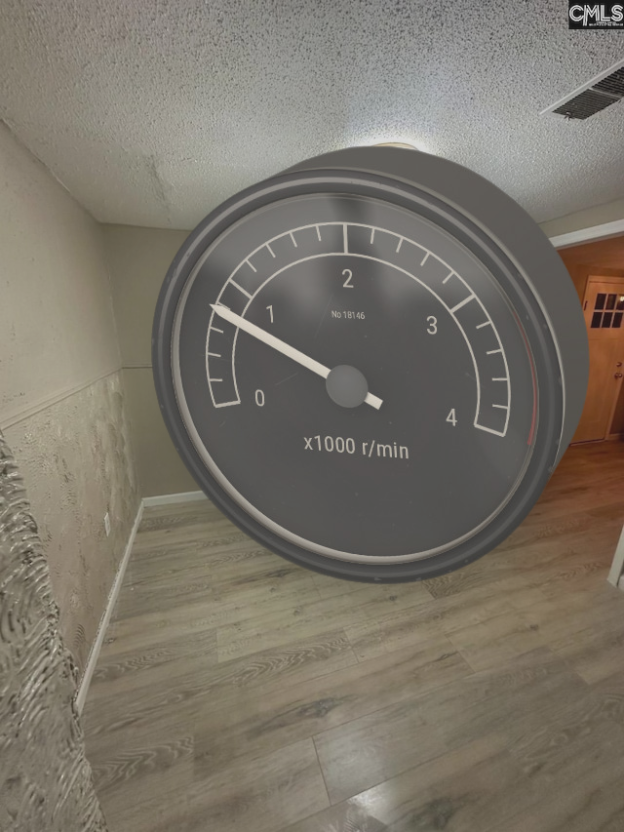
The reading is 800 rpm
